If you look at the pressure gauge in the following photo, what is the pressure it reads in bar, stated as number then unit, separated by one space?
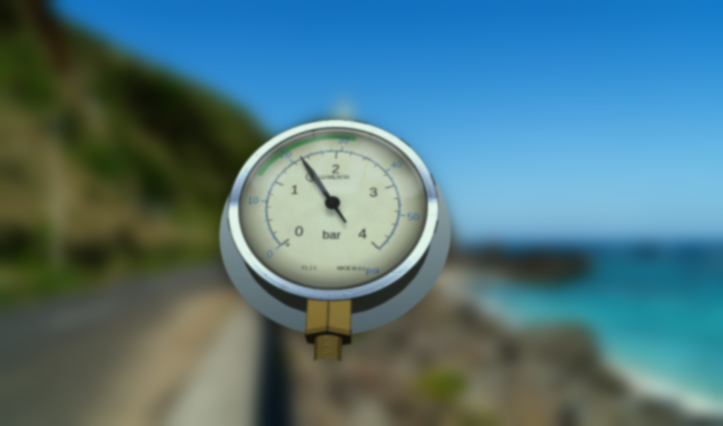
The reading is 1.5 bar
